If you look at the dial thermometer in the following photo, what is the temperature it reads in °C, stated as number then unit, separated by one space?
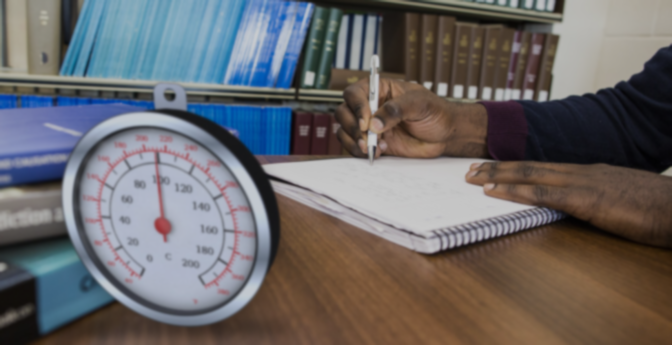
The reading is 100 °C
